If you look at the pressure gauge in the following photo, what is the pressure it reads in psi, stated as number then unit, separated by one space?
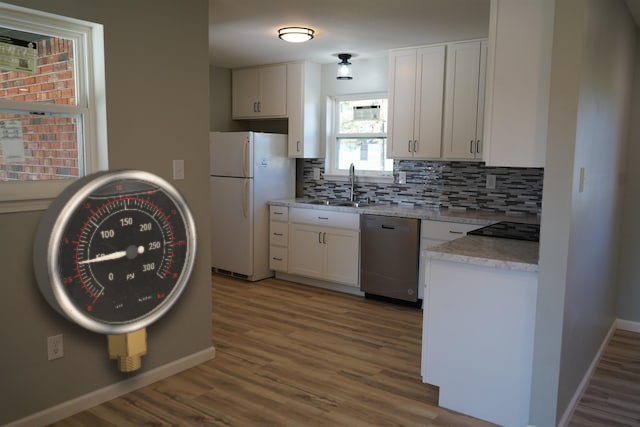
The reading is 50 psi
